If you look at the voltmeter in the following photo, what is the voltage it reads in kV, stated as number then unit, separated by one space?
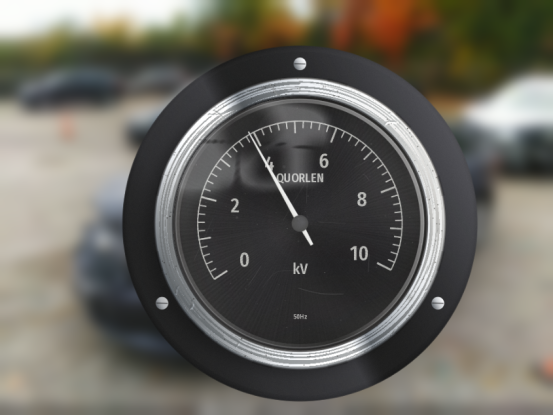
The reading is 3.9 kV
